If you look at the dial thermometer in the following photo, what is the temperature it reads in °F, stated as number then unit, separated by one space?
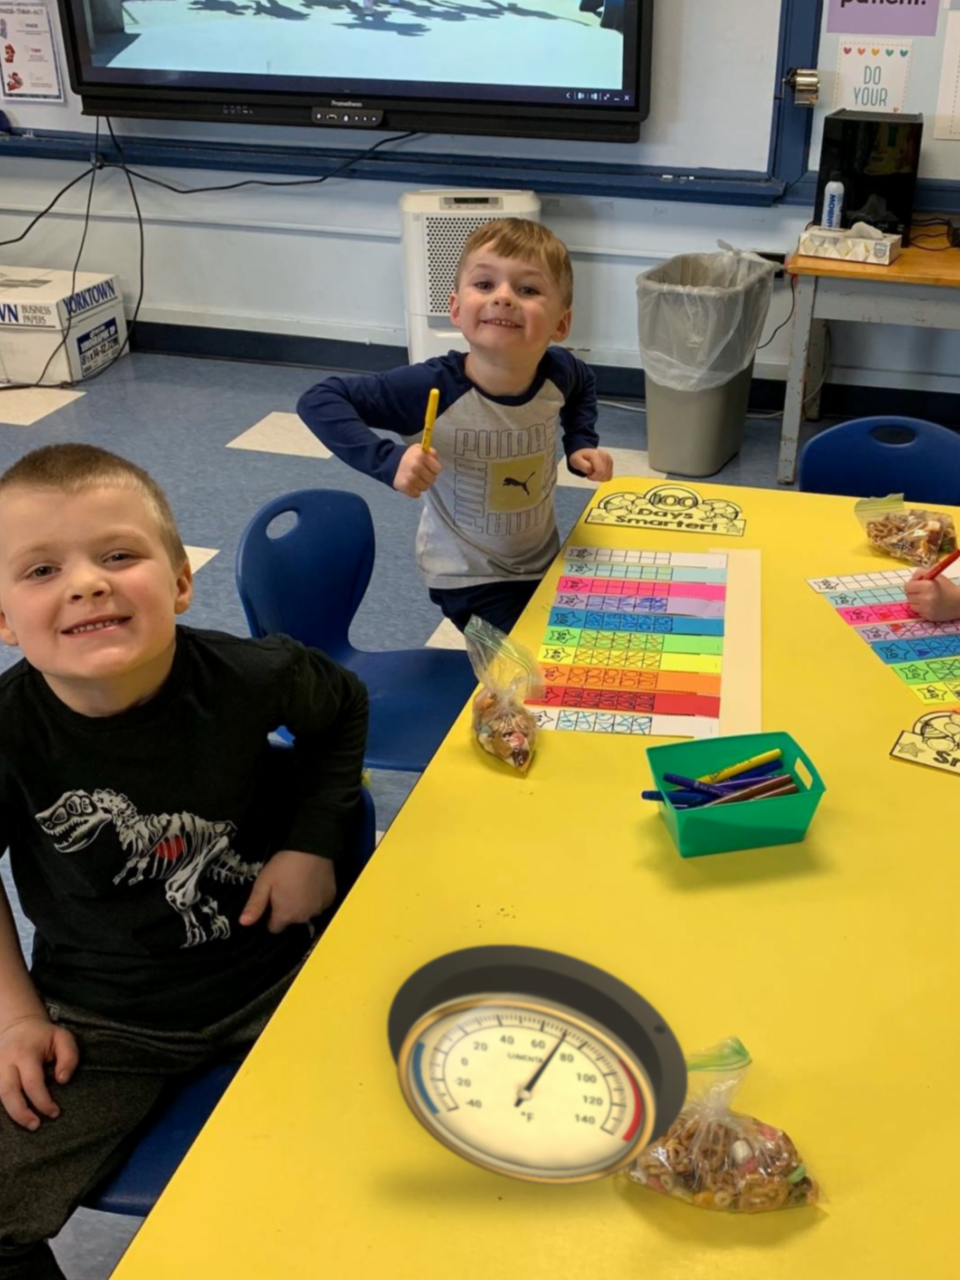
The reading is 70 °F
